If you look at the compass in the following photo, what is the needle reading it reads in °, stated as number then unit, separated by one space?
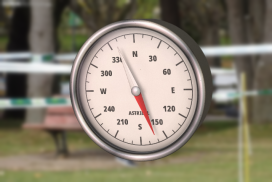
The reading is 160 °
